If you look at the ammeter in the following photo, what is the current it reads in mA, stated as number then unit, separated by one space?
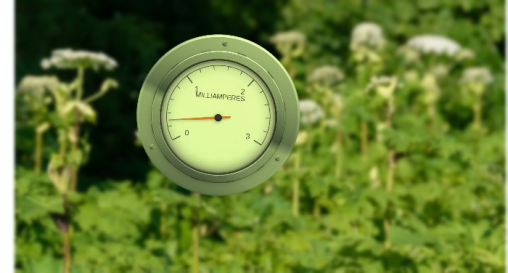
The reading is 0.3 mA
